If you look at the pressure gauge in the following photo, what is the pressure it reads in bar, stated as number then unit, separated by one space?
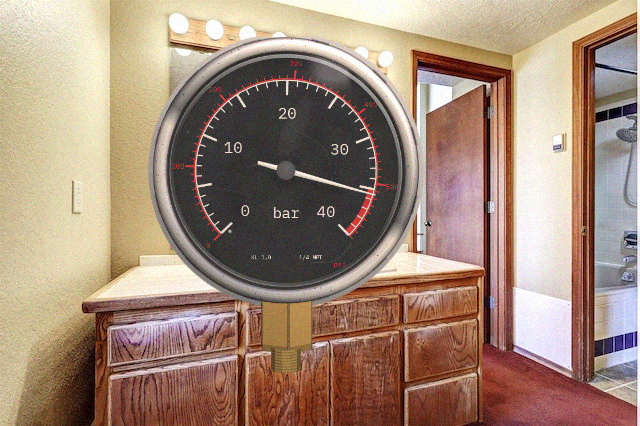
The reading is 35.5 bar
